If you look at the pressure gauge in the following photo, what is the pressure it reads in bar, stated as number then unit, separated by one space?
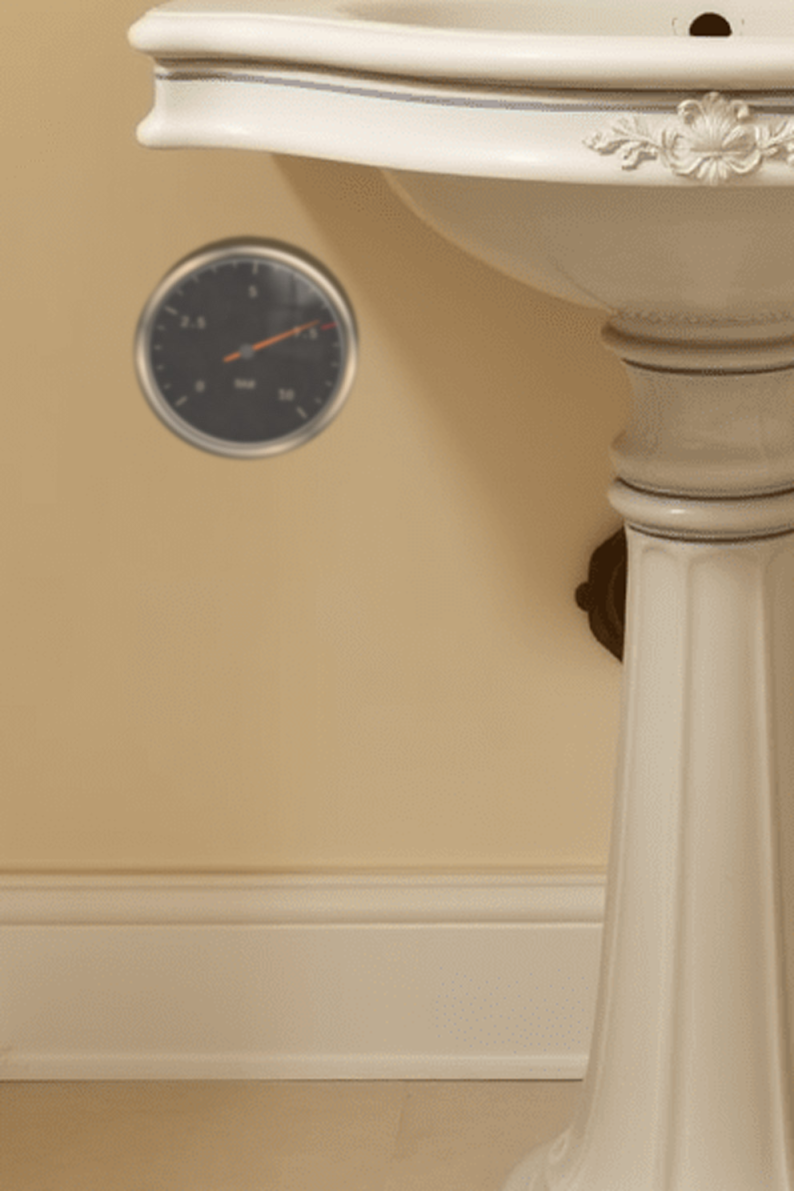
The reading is 7.25 bar
